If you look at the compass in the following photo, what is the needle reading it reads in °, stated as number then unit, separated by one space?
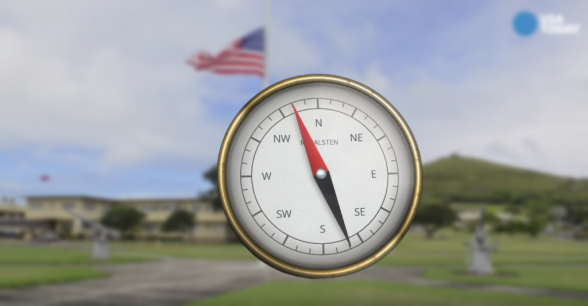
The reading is 340 °
